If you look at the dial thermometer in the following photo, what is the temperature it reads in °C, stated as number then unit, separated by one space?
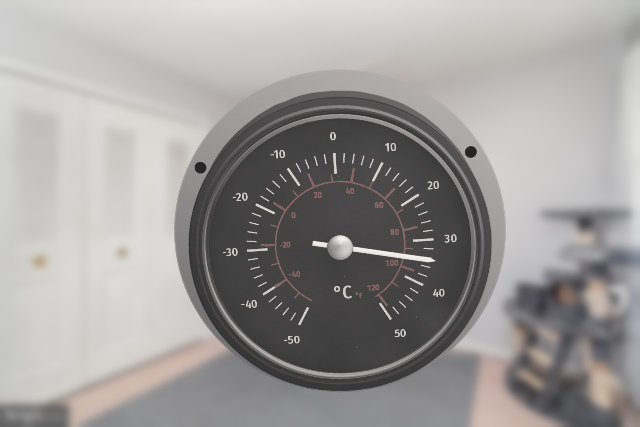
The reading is 34 °C
